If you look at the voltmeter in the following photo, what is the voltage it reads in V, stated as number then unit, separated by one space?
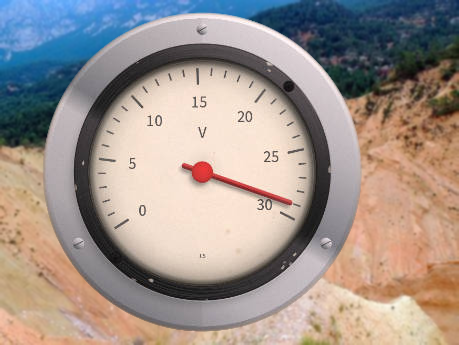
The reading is 29 V
